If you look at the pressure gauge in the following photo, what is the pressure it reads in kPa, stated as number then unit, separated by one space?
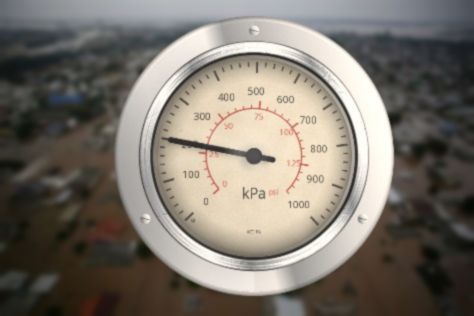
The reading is 200 kPa
